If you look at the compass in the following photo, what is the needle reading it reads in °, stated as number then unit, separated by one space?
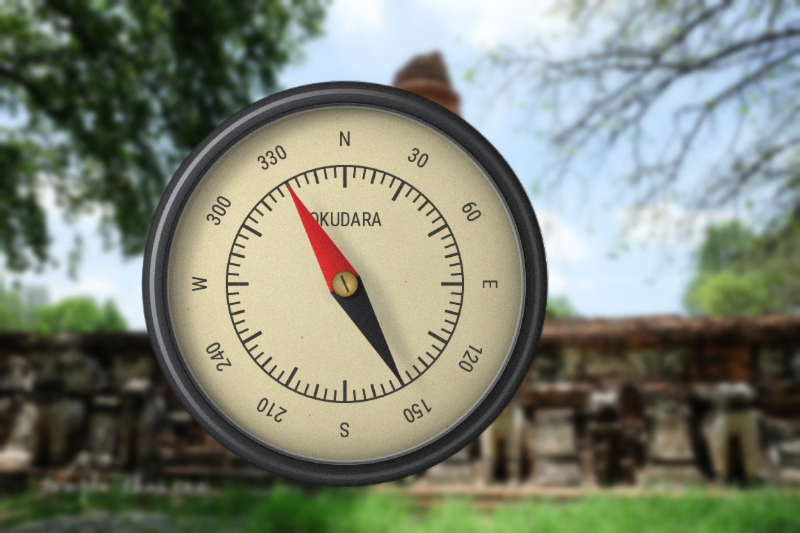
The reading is 330 °
